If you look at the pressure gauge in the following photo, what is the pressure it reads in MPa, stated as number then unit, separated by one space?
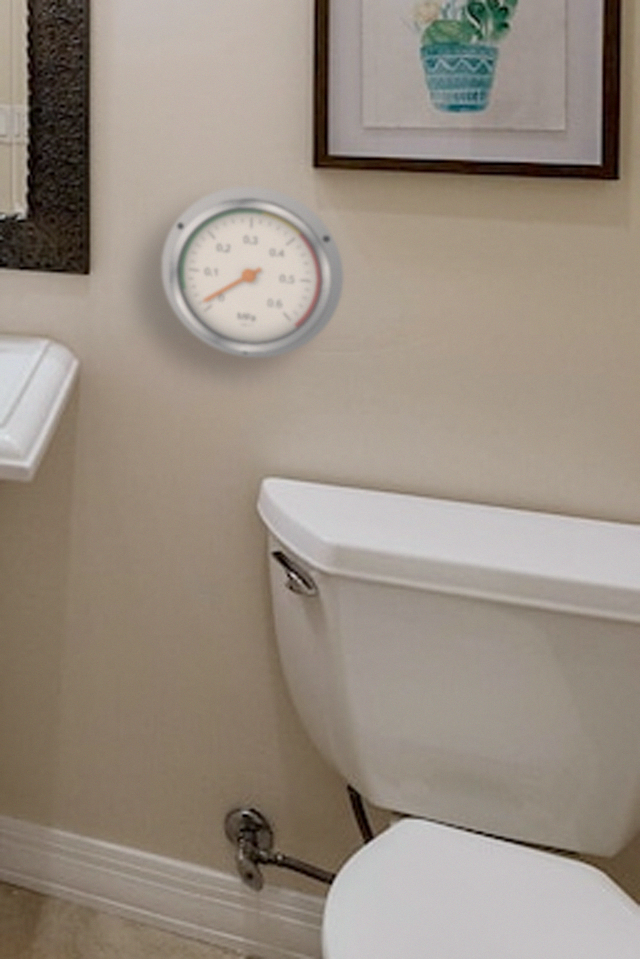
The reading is 0.02 MPa
